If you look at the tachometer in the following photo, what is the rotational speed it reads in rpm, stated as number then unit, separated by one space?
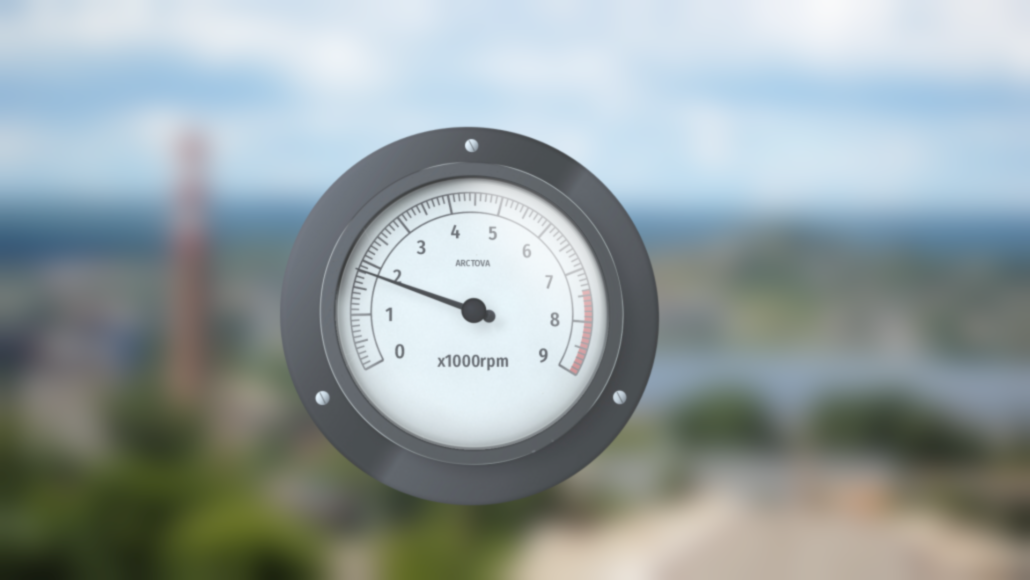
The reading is 1800 rpm
